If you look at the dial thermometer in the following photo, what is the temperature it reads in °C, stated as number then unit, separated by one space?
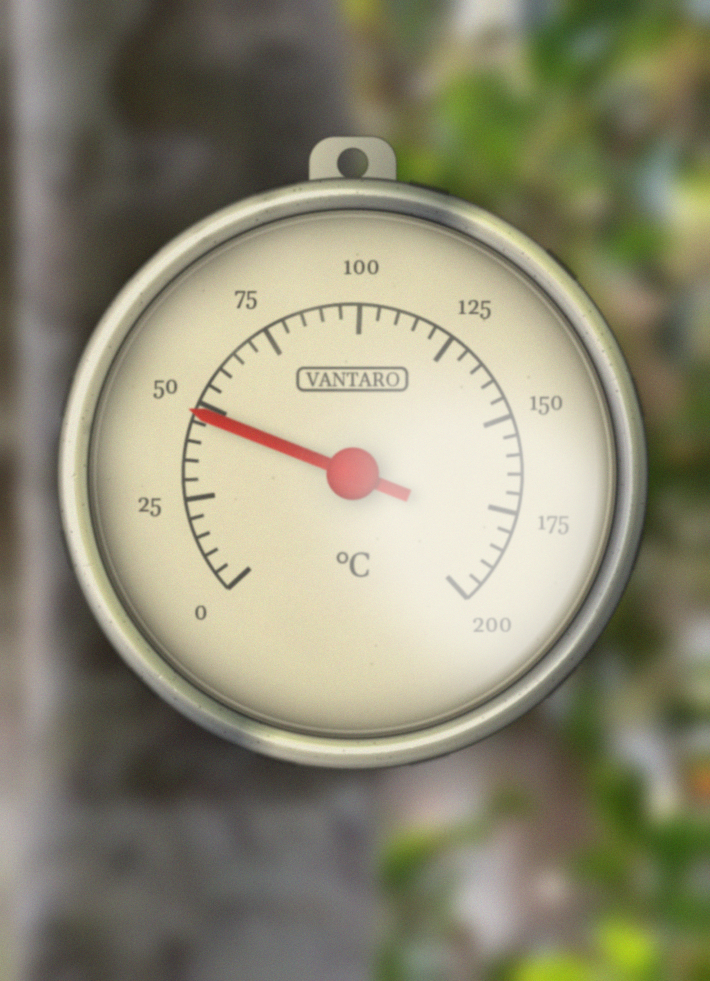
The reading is 47.5 °C
